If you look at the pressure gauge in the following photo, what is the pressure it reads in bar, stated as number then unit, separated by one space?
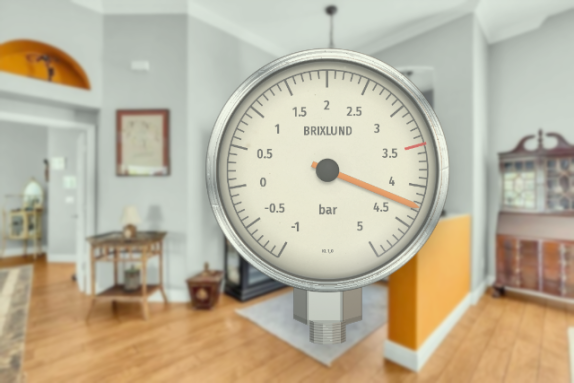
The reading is 4.25 bar
